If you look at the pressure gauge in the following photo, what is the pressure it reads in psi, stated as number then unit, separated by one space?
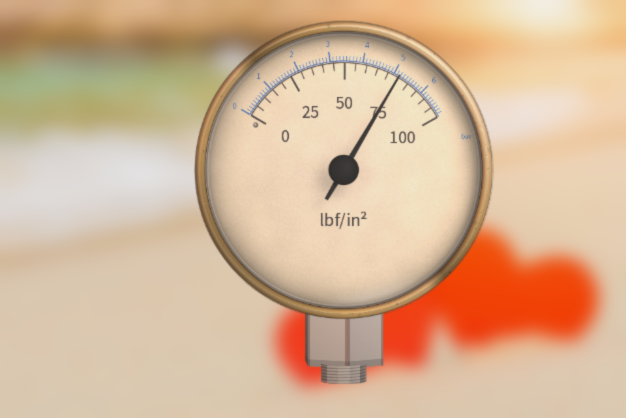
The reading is 75 psi
